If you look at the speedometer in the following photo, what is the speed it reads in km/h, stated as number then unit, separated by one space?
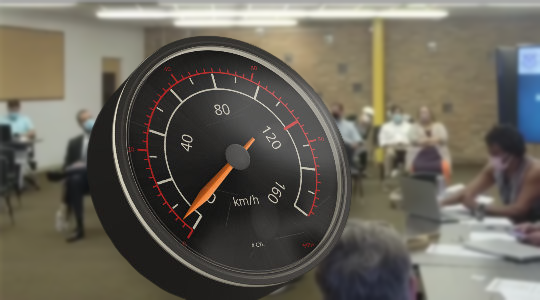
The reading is 5 km/h
